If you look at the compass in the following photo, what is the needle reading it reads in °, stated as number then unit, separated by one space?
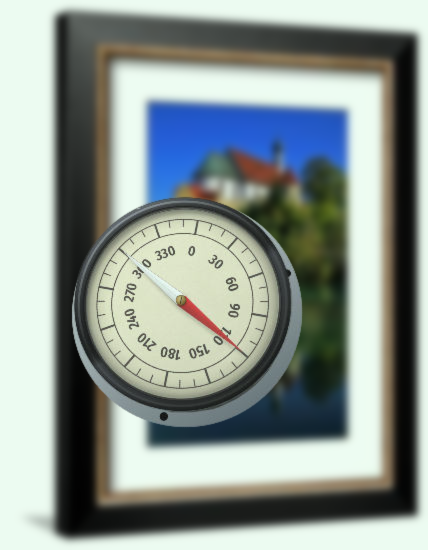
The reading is 120 °
